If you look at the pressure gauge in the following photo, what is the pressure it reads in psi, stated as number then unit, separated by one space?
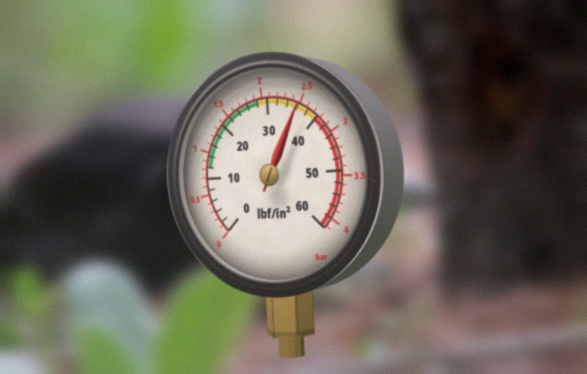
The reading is 36 psi
